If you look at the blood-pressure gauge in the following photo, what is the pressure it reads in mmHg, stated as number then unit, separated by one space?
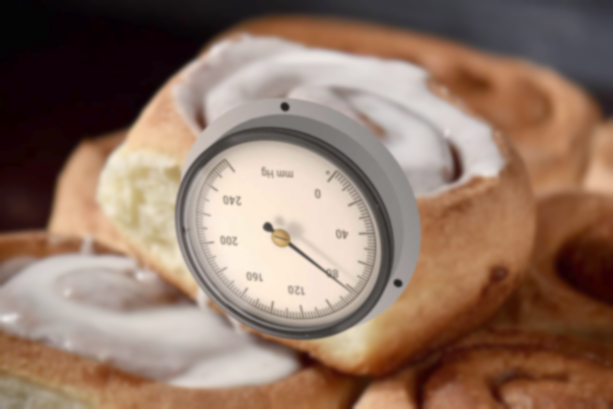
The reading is 80 mmHg
